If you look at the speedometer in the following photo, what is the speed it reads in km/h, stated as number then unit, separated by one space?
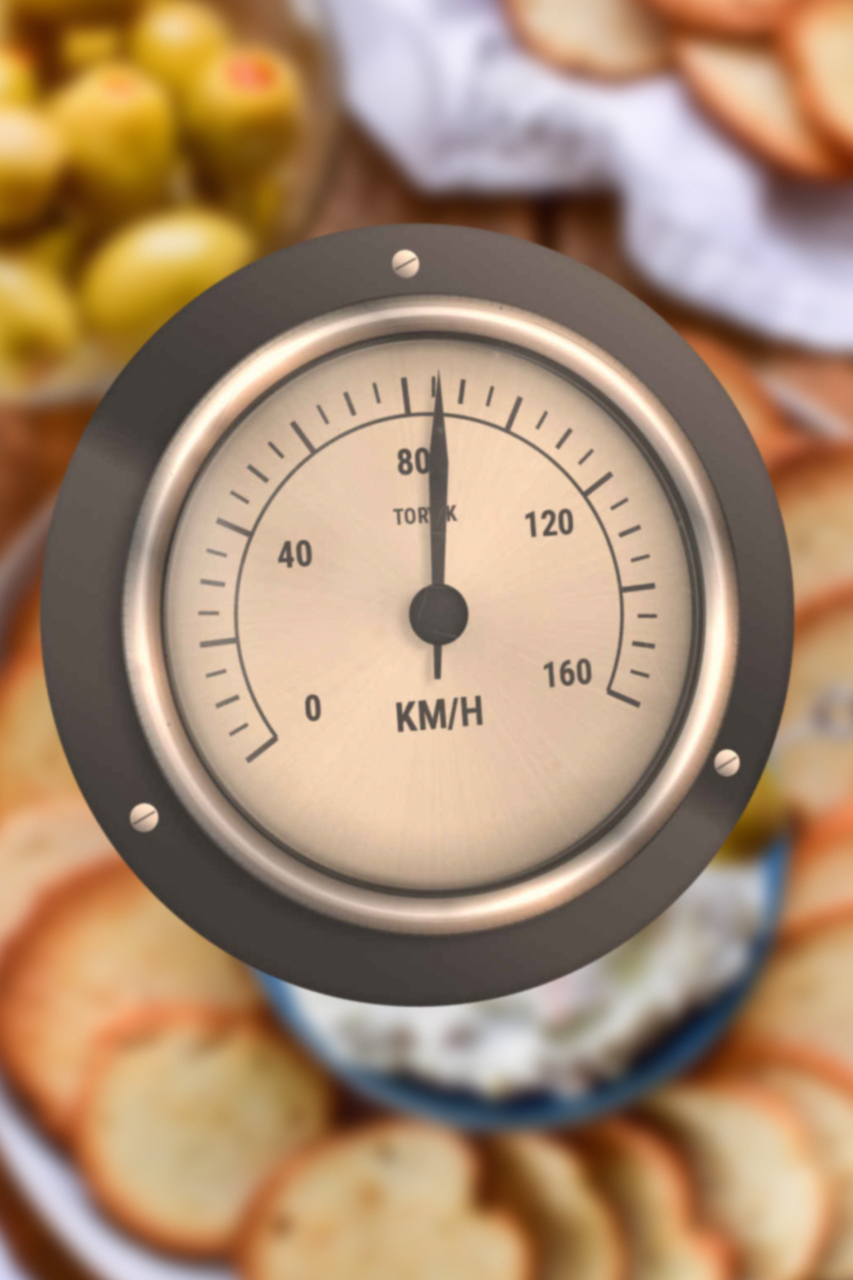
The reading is 85 km/h
